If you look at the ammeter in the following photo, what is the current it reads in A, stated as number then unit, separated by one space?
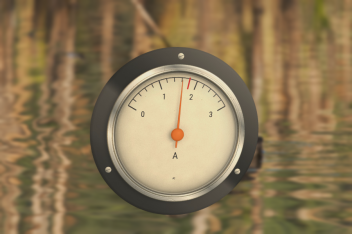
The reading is 1.6 A
